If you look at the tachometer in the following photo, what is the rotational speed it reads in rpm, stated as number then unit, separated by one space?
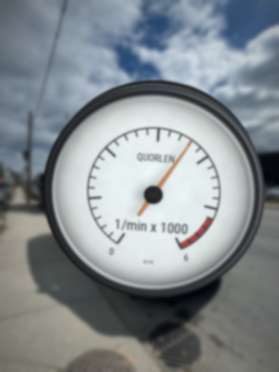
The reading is 3600 rpm
